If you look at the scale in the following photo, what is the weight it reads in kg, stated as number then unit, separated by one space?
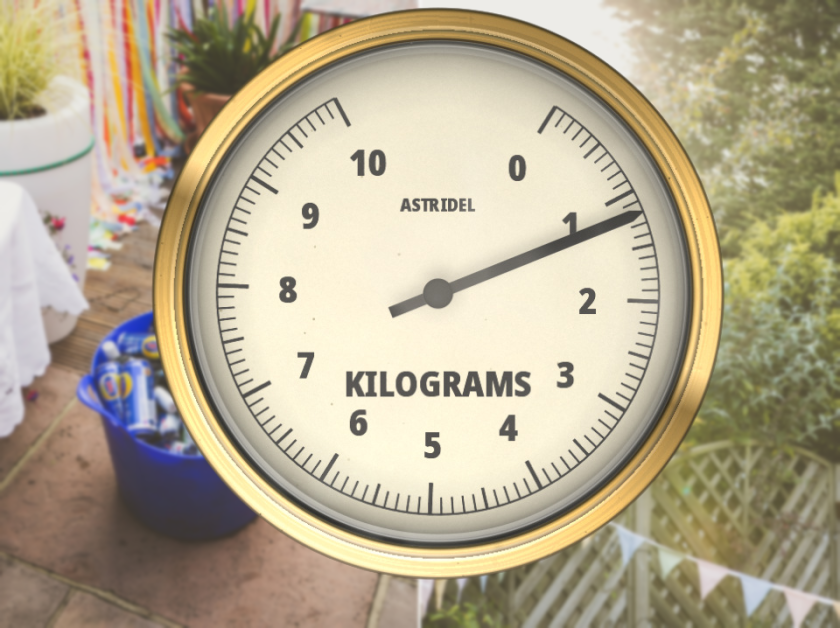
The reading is 1.2 kg
